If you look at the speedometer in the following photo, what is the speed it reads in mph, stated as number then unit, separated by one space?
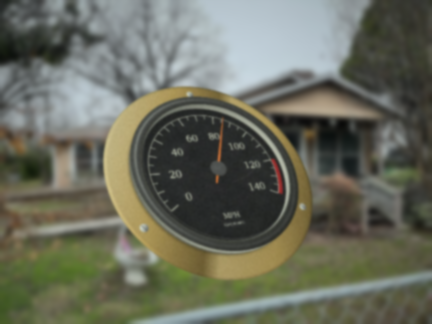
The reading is 85 mph
